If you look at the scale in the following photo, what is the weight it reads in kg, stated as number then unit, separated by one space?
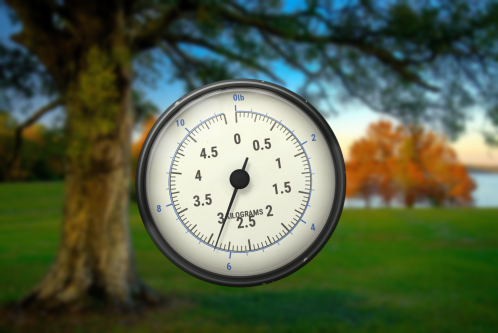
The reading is 2.9 kg
